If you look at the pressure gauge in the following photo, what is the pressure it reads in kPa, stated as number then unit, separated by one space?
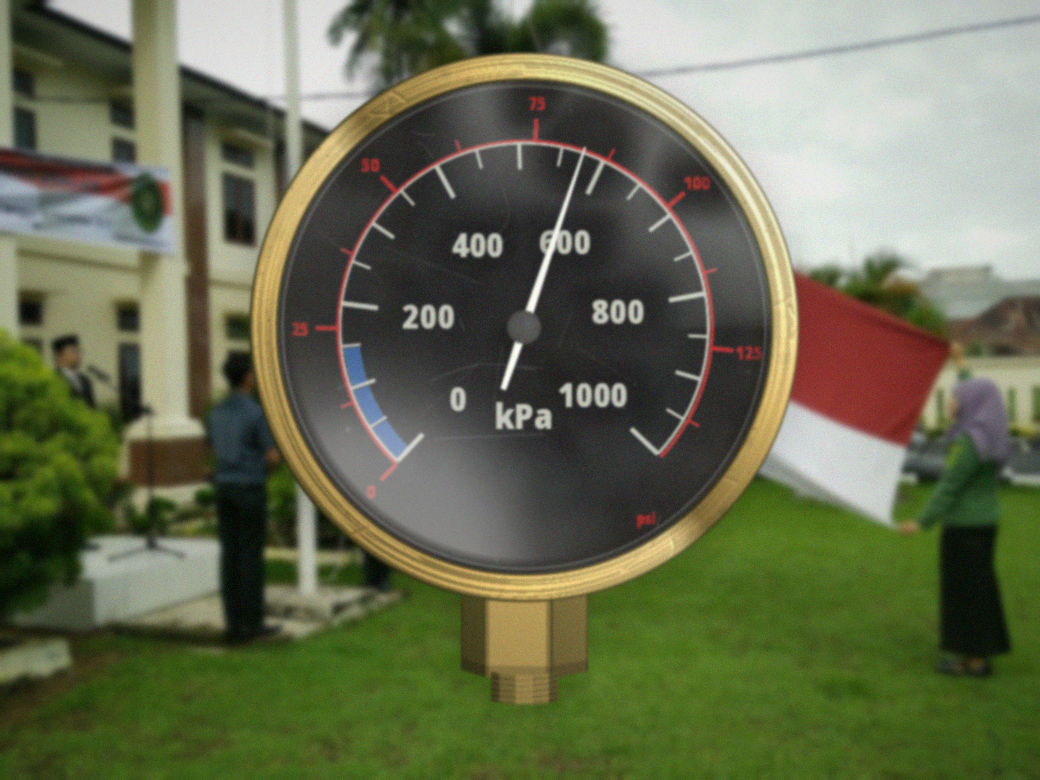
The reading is 575 kPa
